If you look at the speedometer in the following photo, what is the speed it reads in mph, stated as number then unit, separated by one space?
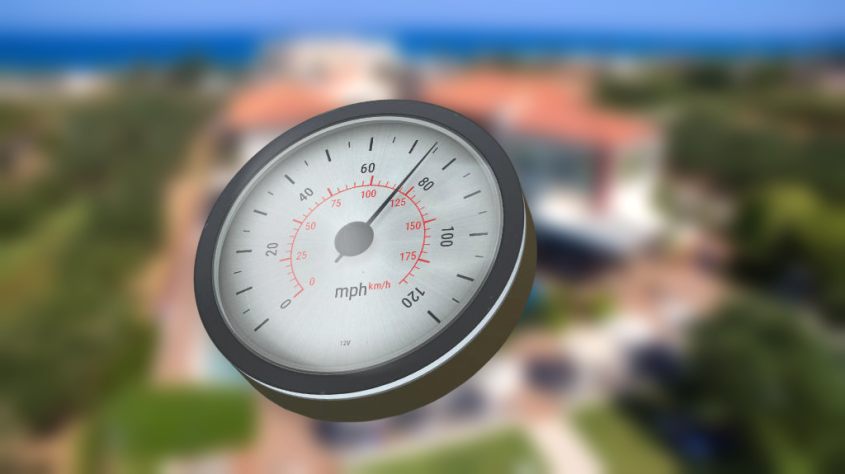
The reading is 75 mph
